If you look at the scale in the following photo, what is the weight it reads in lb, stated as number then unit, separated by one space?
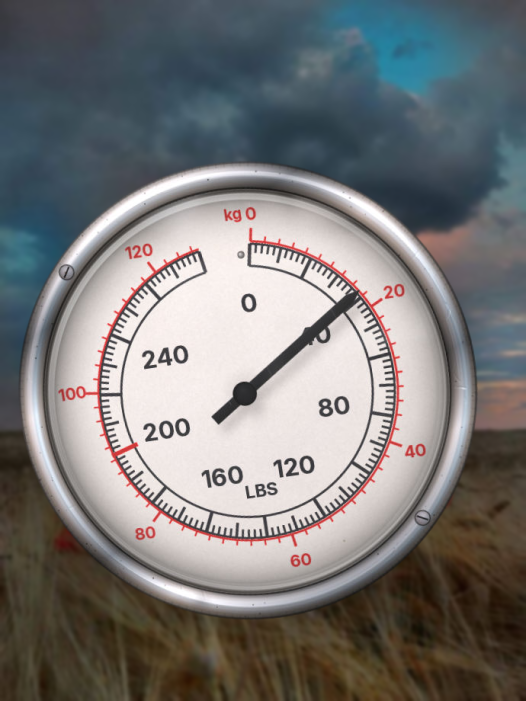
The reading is 38 lb
